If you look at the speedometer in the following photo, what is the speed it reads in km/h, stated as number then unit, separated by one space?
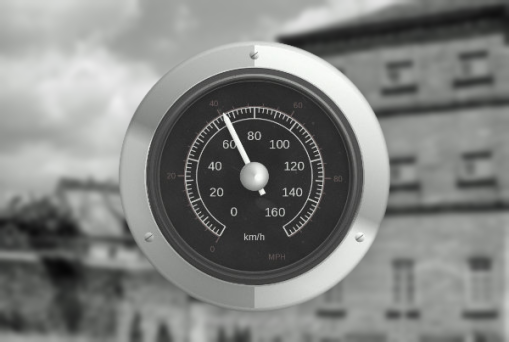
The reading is 66 km/h
